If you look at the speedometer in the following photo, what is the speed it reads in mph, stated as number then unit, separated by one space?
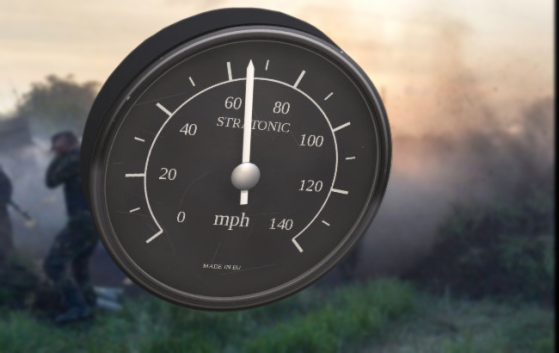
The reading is 65 mph
